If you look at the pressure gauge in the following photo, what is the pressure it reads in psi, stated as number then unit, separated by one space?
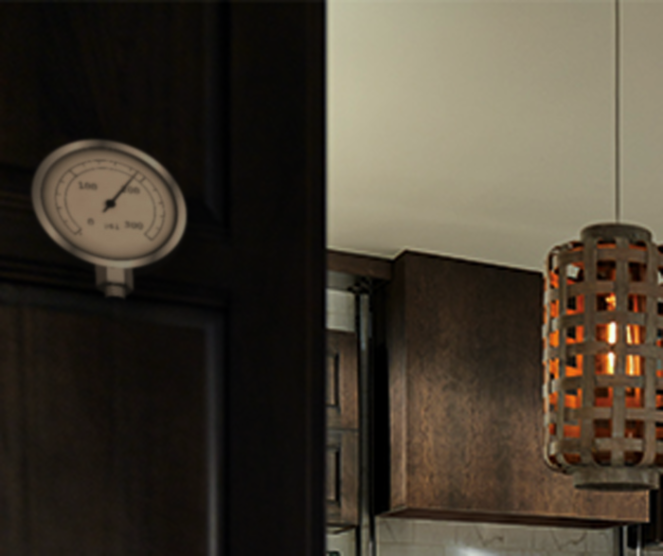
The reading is 190 psi
